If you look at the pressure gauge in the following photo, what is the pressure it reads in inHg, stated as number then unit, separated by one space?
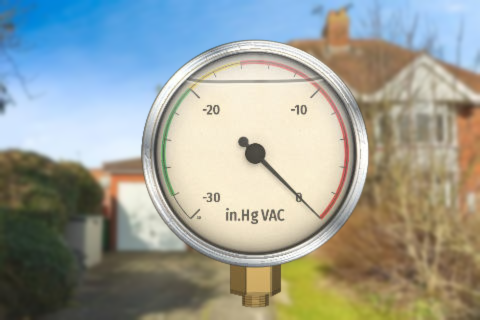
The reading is 0 inHg
